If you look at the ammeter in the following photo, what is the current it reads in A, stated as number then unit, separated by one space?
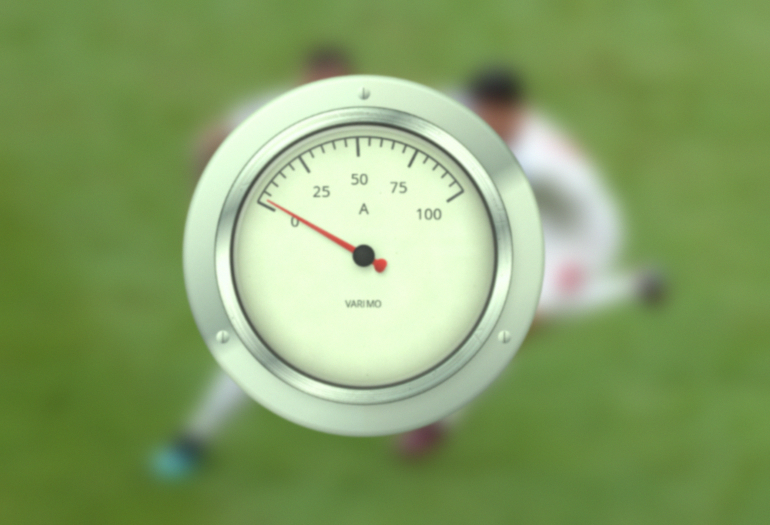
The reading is 2.5 A
